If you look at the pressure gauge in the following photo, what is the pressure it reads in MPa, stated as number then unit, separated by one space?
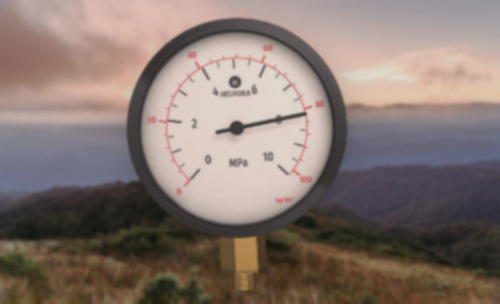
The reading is 8 MPa
